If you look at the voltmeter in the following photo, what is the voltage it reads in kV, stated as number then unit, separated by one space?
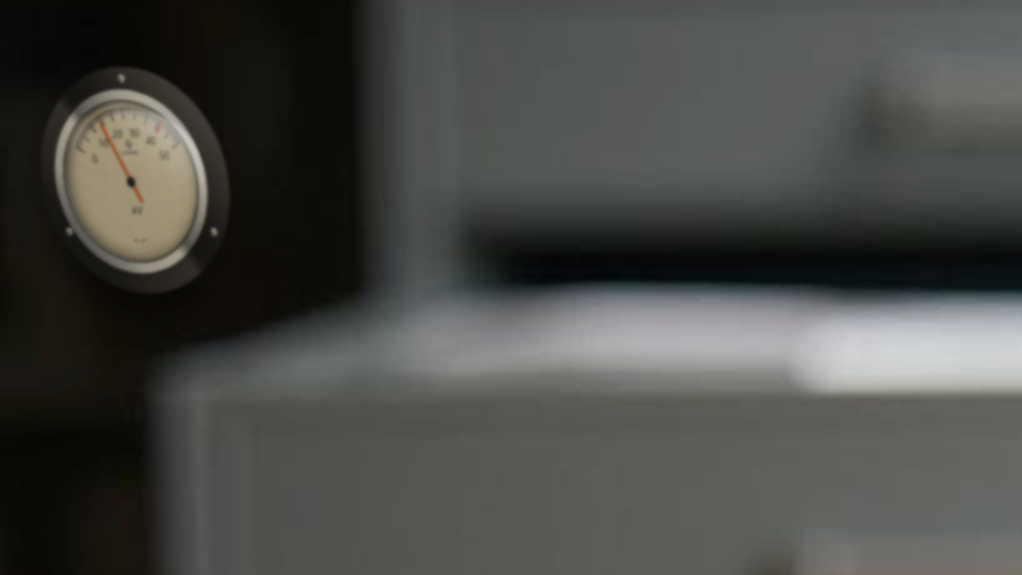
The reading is 15 kV
